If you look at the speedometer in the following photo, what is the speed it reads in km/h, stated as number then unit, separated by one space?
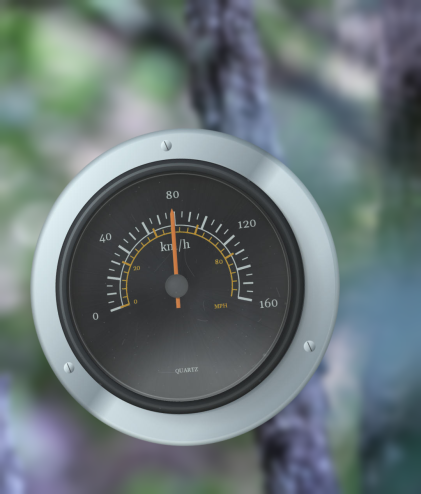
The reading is 80 km/h
